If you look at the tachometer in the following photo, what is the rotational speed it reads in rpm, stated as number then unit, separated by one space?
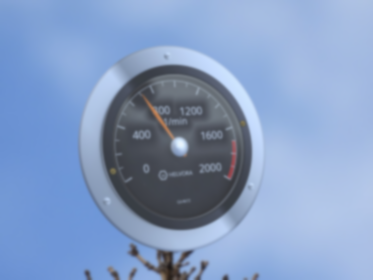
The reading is 700 rpm
